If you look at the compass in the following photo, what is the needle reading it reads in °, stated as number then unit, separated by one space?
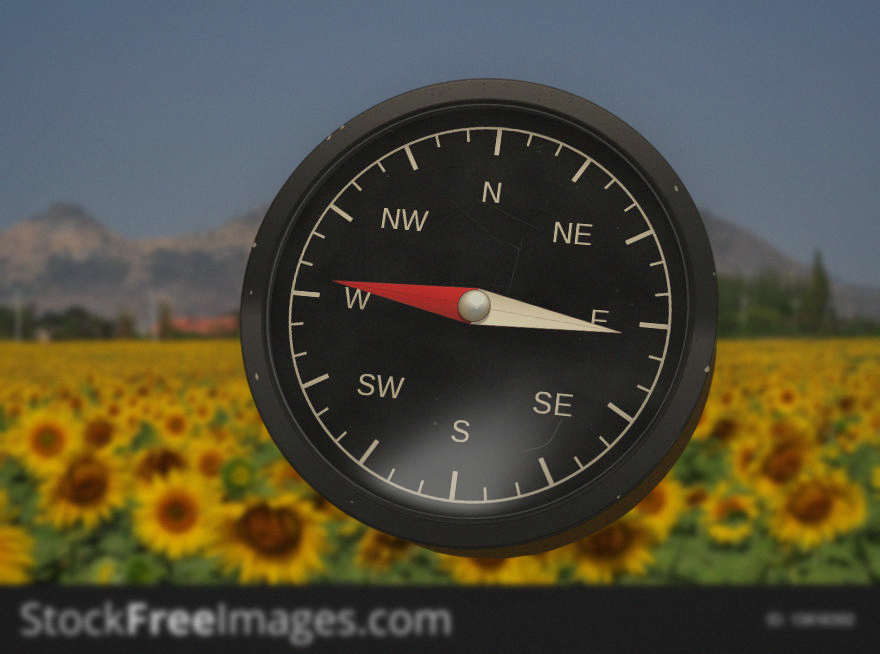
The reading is 275 °
